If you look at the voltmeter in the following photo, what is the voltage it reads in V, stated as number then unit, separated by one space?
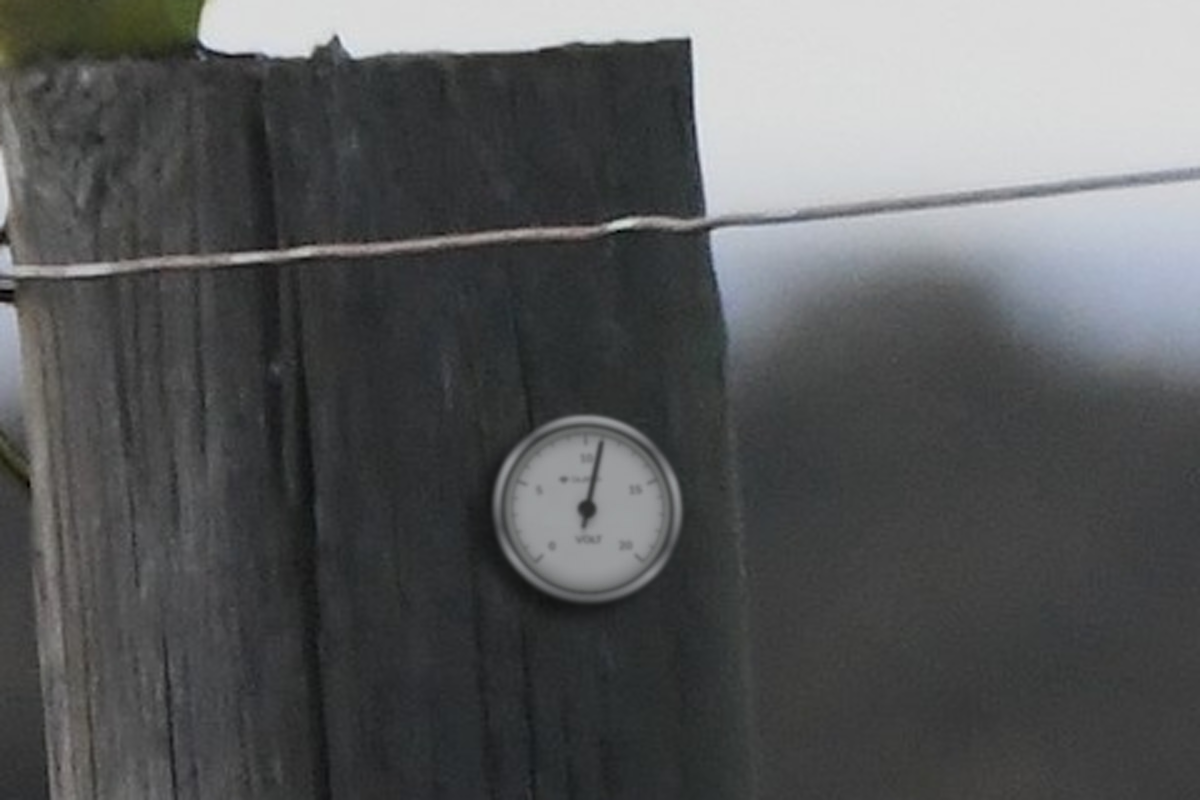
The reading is 11 V
